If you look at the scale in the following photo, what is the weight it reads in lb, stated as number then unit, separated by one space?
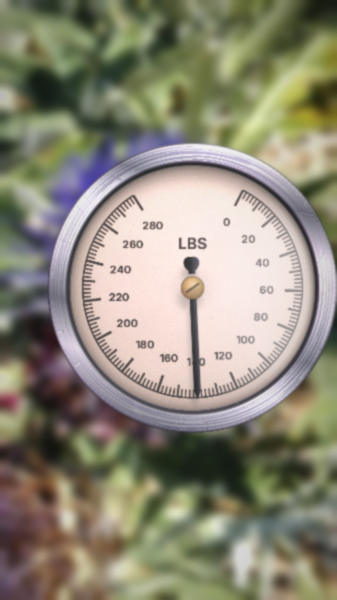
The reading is 140 lb
